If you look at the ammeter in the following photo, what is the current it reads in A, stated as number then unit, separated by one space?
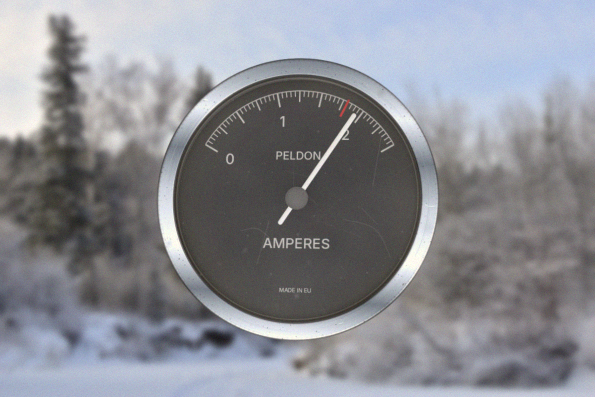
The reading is 1.95 A
